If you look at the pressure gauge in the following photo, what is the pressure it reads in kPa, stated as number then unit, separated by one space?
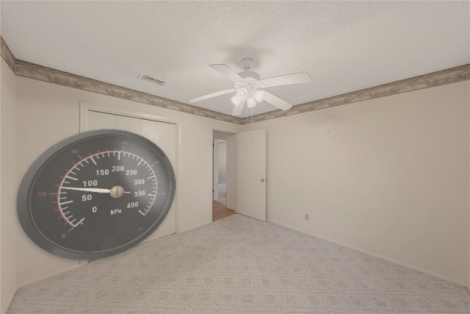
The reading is 80 kPa
